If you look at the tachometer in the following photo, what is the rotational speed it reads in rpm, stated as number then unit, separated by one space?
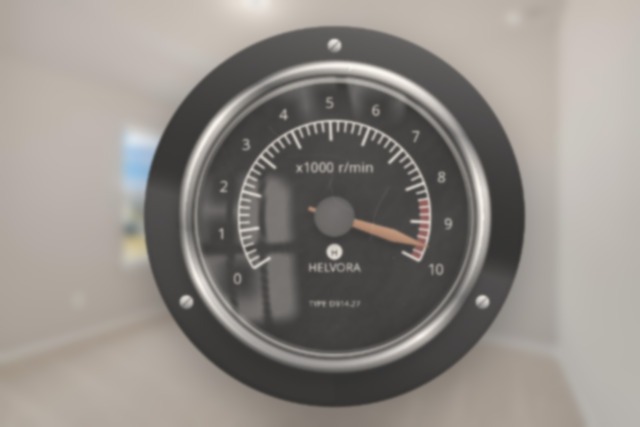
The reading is 9600 rpm
